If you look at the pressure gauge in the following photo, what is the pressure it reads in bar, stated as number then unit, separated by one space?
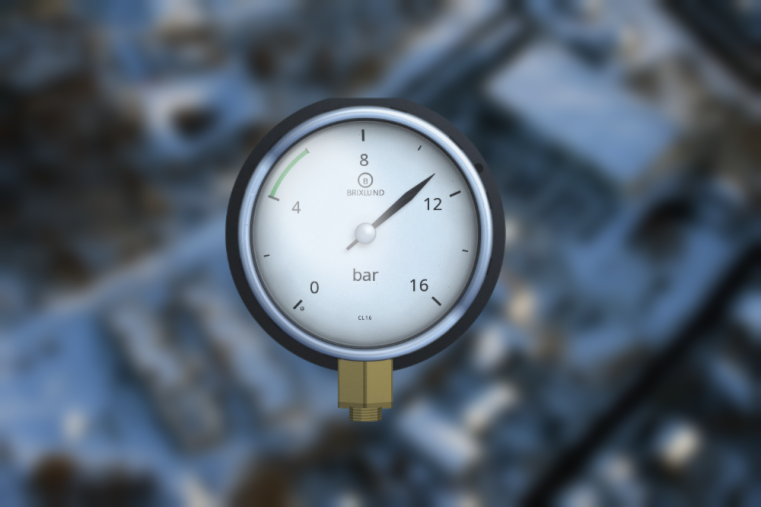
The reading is 11 bar
